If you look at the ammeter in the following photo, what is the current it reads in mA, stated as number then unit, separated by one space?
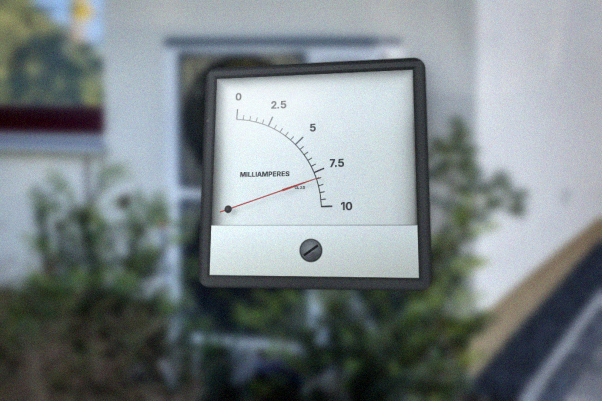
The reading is 8 mA
